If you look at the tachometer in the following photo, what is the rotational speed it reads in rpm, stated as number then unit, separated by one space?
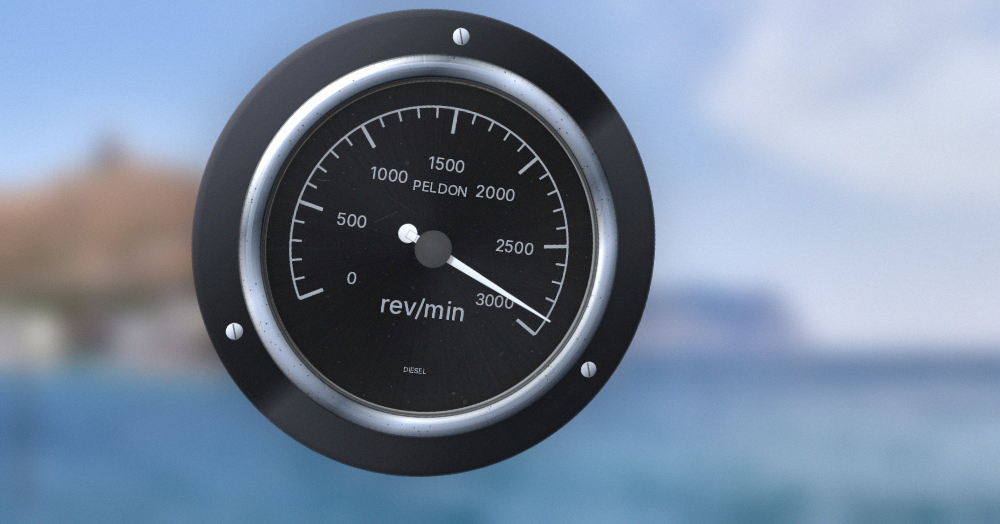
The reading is 2900 rpm
